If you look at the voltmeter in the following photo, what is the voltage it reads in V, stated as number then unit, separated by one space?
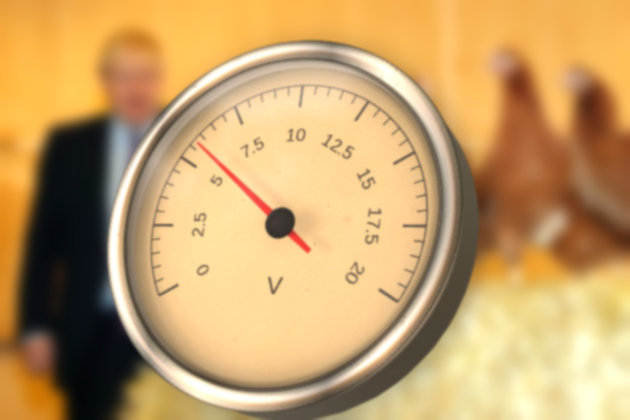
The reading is 5.75 V
